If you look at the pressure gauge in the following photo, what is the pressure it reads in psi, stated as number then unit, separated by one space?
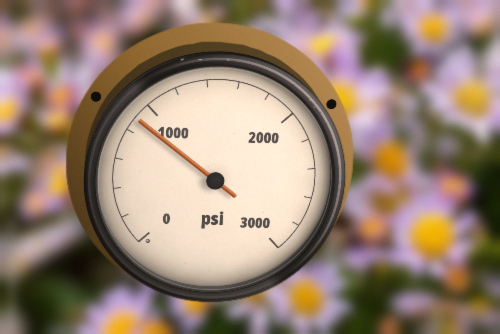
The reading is 900 psi
